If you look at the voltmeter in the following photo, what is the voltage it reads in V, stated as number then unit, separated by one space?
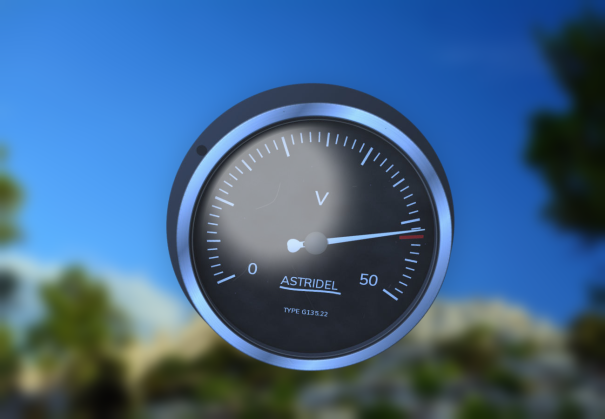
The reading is 41 V
